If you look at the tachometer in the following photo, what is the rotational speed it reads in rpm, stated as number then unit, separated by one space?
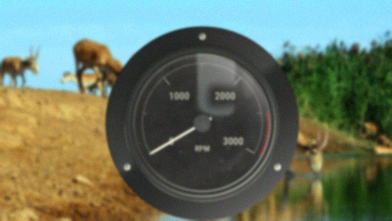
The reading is 0 rpm
